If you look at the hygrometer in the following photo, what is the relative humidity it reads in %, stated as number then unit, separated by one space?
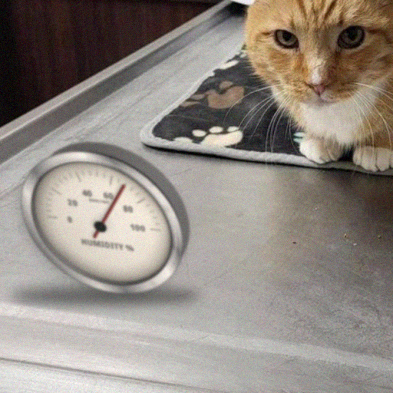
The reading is 68 %
